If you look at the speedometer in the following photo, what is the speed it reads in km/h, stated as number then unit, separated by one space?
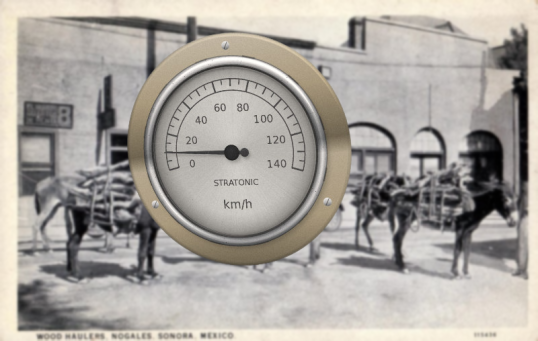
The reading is 10 km/h
